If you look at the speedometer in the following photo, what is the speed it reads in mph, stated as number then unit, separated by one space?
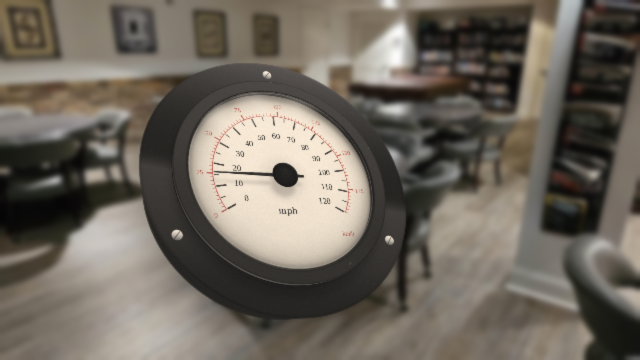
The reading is 15 mph
